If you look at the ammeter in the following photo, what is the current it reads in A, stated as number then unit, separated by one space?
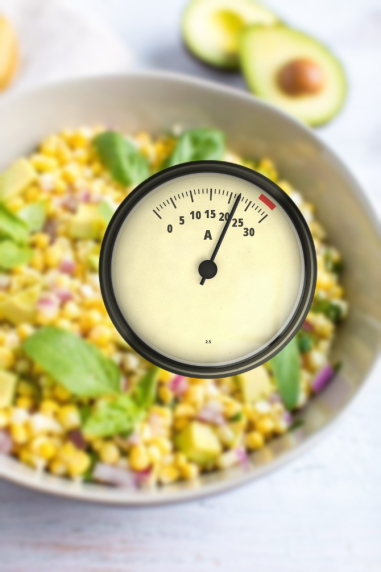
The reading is 22 A
